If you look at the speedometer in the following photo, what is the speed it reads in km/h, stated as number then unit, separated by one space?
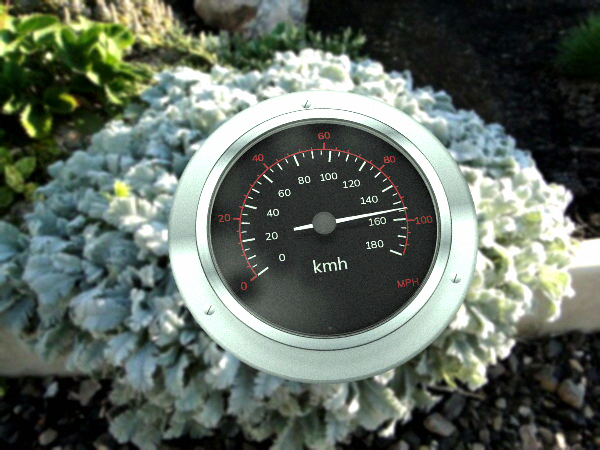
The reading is 155 km/h
